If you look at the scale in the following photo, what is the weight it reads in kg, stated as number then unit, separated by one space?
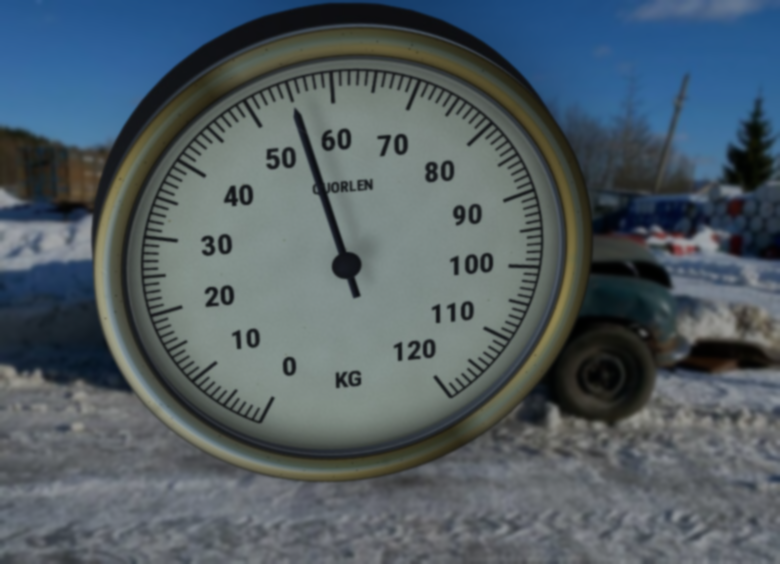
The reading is 55 kg
